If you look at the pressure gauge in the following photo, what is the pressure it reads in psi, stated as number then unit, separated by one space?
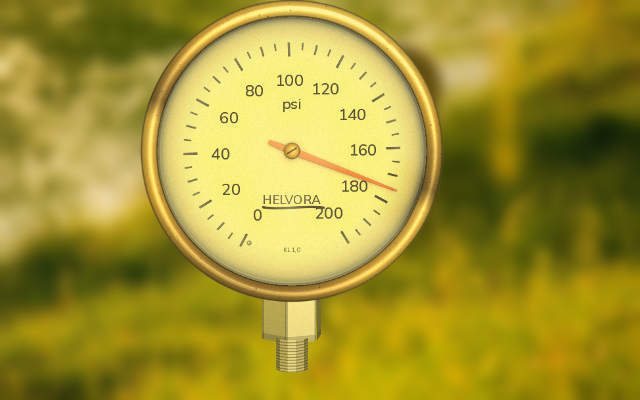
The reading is 175 psi
